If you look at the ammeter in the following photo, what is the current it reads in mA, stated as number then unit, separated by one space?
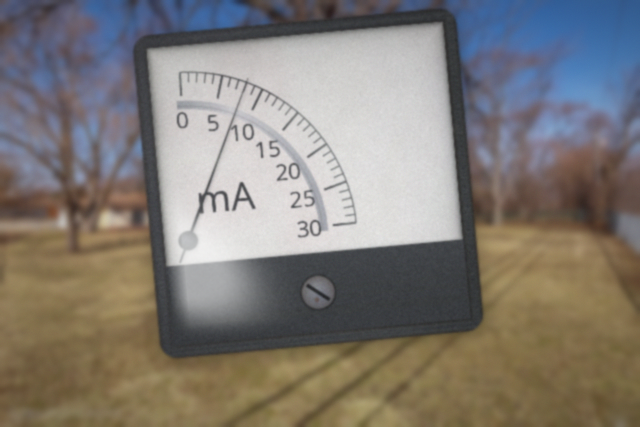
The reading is 8 mA
